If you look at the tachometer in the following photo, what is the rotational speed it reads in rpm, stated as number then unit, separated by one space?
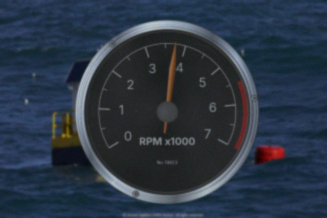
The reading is 3750 rpm
